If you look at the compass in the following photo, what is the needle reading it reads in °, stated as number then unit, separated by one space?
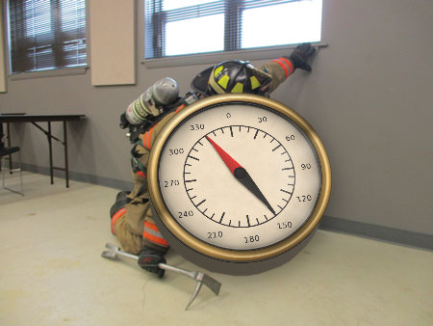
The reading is 330 °
